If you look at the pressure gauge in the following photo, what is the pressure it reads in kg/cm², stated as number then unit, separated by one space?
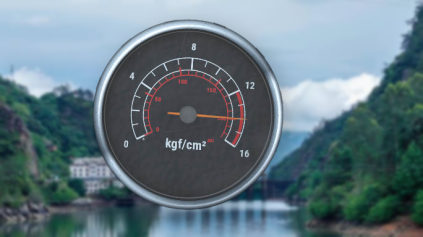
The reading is 14 kg/cm²
